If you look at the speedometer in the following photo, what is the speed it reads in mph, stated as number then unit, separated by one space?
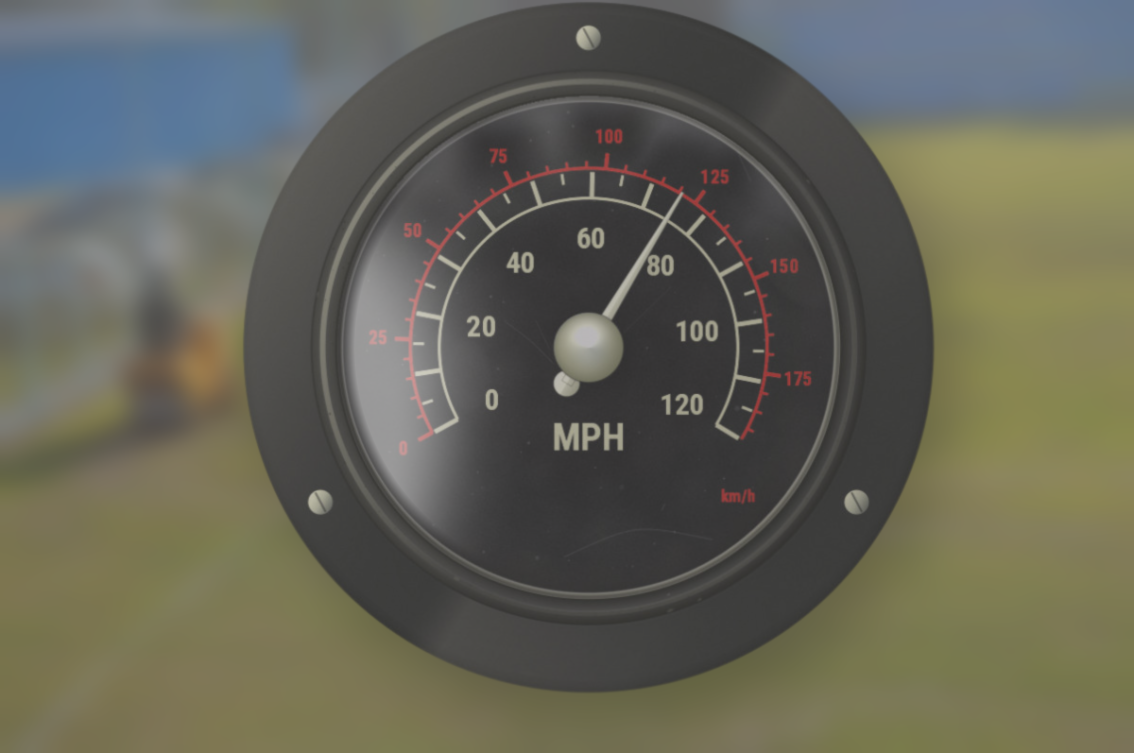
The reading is 75 mph
